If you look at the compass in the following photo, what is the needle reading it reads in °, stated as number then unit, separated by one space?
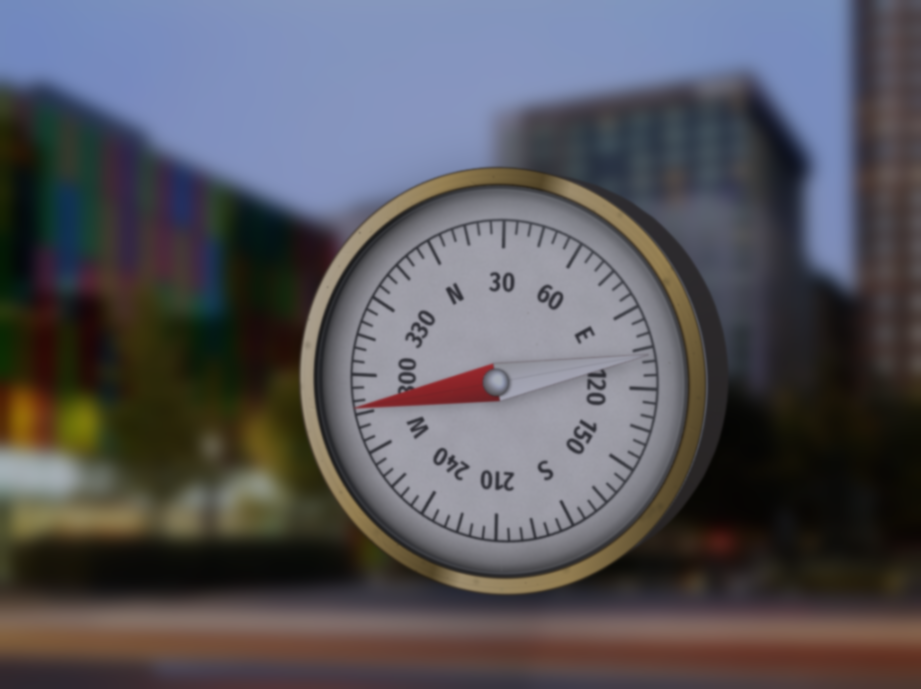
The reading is 287.5 °
